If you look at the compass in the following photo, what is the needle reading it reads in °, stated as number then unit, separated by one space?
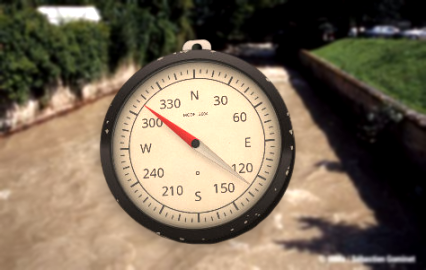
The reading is 310 °
